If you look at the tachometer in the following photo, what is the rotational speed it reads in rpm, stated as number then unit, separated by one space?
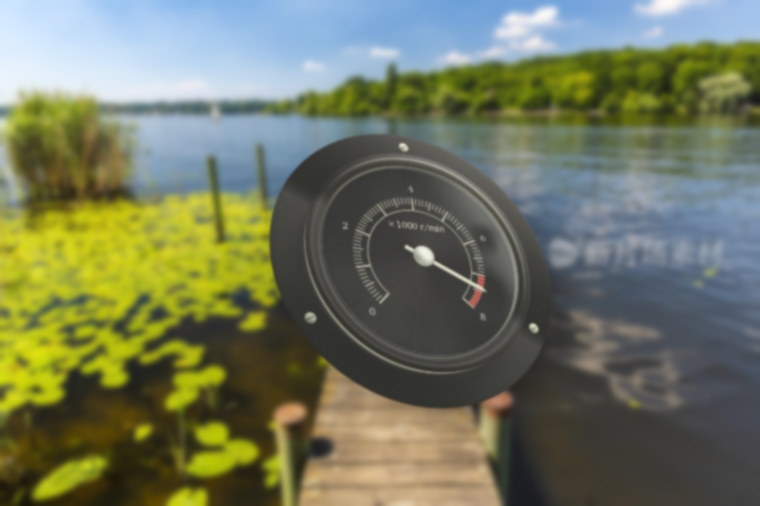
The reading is 7500 rpm
